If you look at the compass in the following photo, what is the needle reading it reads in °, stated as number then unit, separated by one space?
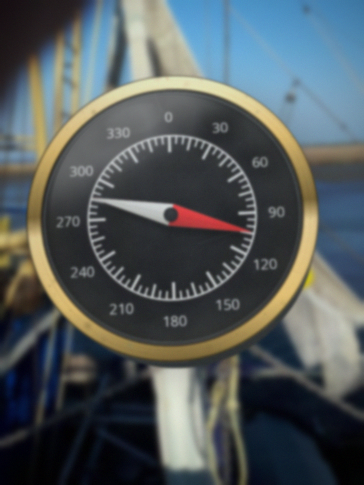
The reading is 105 °
